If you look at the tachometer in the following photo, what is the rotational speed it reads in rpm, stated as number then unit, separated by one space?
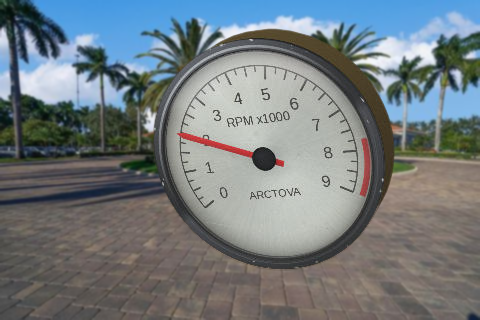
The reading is 2000 rpm
